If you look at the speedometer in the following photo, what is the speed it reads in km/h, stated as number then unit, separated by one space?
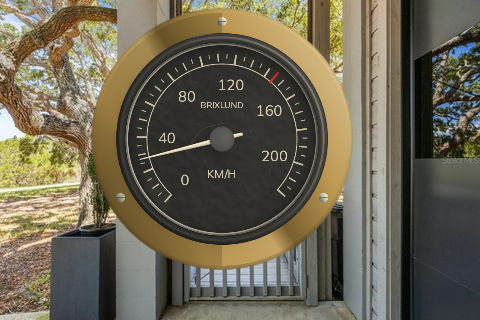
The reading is 27.5 km/h
